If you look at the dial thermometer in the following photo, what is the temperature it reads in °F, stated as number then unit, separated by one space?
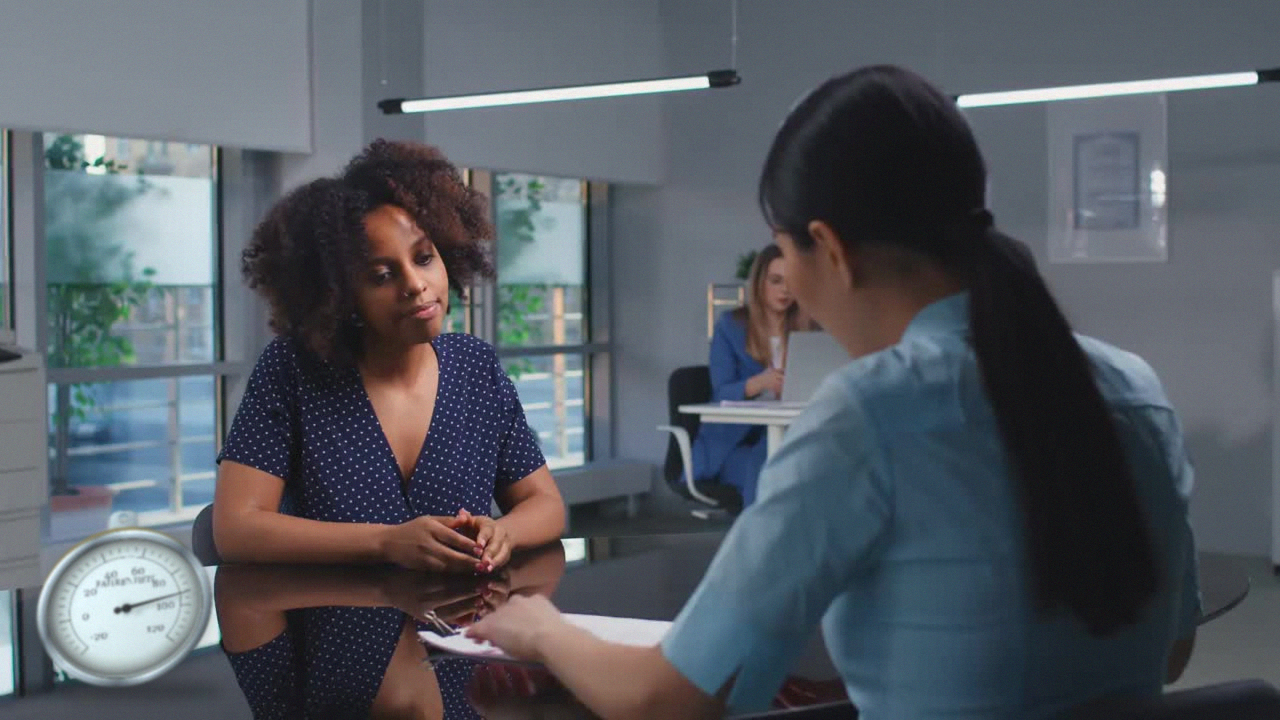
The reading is 92 °F
